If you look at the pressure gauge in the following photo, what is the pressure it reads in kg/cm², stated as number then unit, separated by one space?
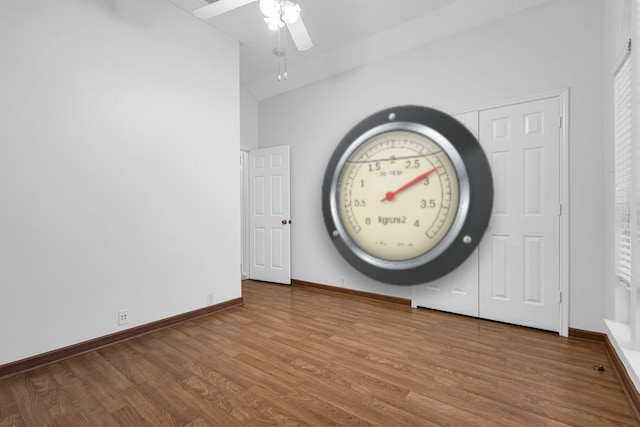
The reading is 2.9 kg/cm²
